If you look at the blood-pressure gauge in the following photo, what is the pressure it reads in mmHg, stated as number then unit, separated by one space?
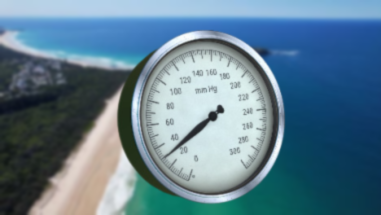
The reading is 30 mmHg
